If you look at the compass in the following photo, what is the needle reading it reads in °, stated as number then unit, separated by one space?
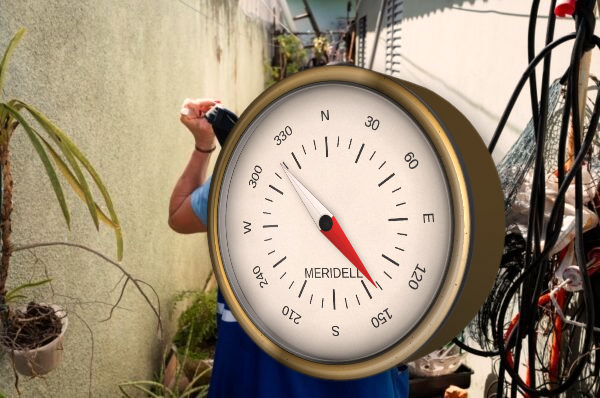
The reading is 140 °
